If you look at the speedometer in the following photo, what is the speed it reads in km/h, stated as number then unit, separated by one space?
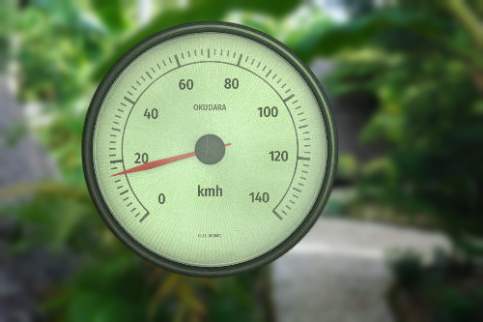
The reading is 16 km/h
